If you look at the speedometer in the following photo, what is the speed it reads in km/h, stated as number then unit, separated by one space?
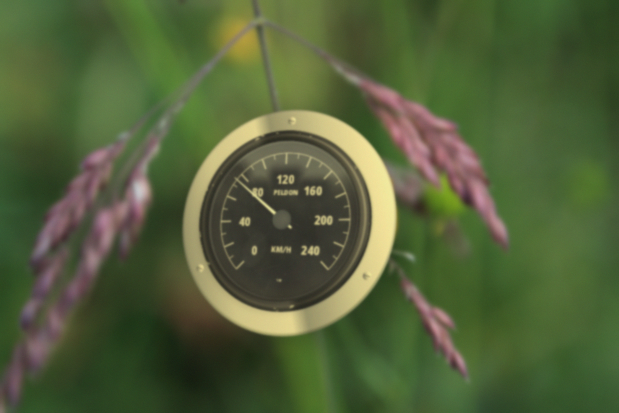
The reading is 75 km/h
